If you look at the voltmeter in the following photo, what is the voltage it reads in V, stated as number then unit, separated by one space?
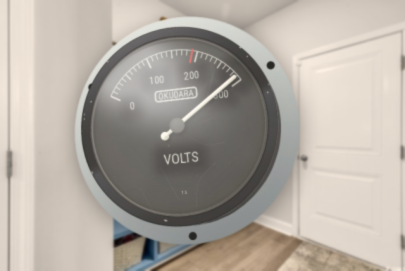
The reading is 290 V
